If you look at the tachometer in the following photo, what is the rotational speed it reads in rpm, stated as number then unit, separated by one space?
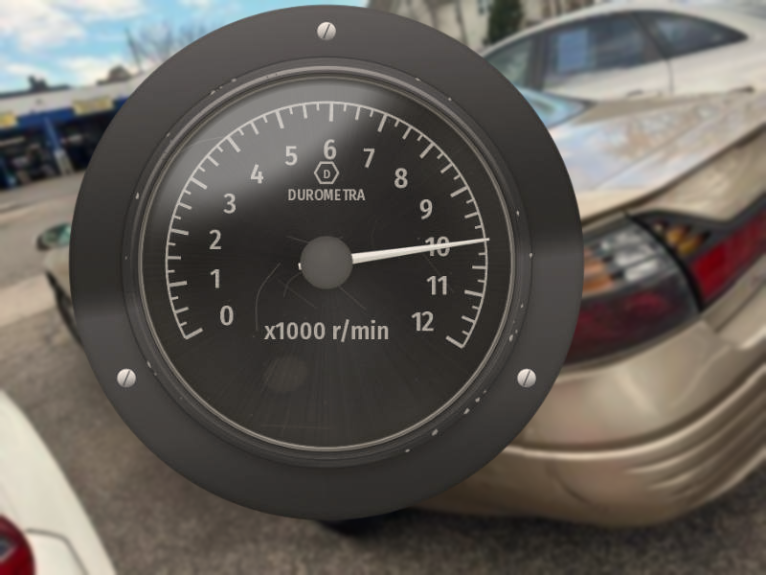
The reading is 10000 rpm
